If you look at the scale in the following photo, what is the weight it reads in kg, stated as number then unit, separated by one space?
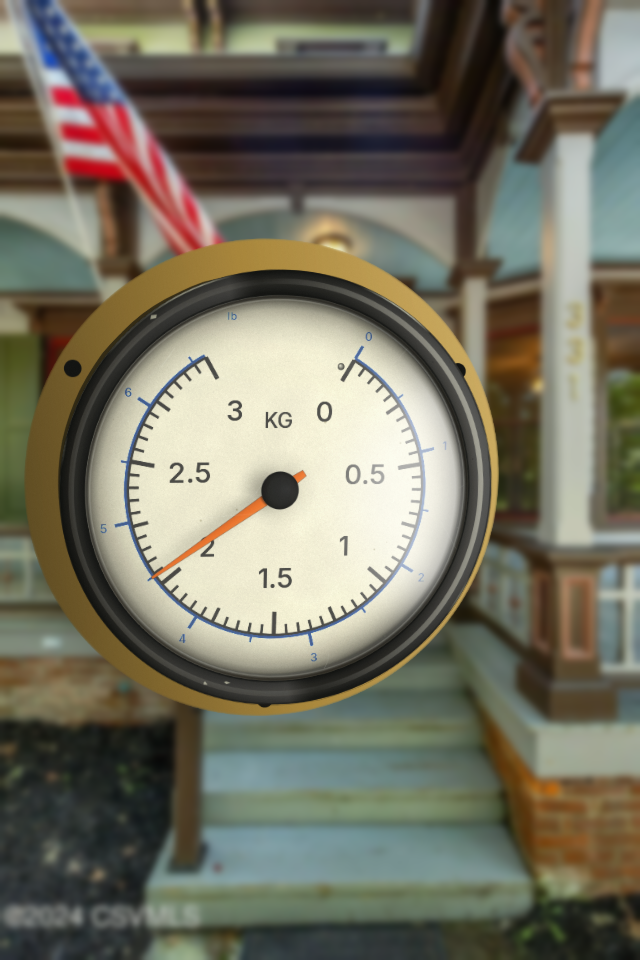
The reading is 2.05 kg
